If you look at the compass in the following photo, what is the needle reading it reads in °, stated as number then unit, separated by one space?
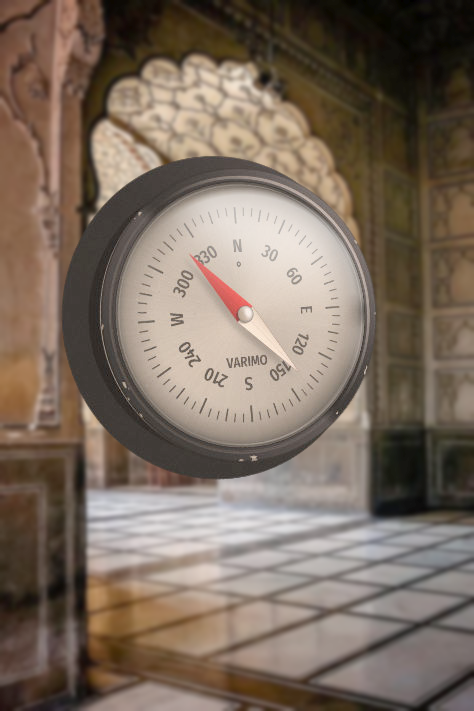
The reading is 320 °
